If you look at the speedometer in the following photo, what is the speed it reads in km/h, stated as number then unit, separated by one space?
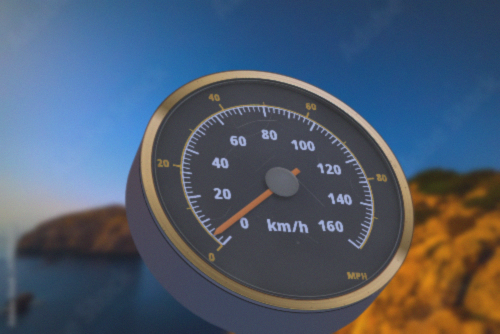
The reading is 4 km/h
